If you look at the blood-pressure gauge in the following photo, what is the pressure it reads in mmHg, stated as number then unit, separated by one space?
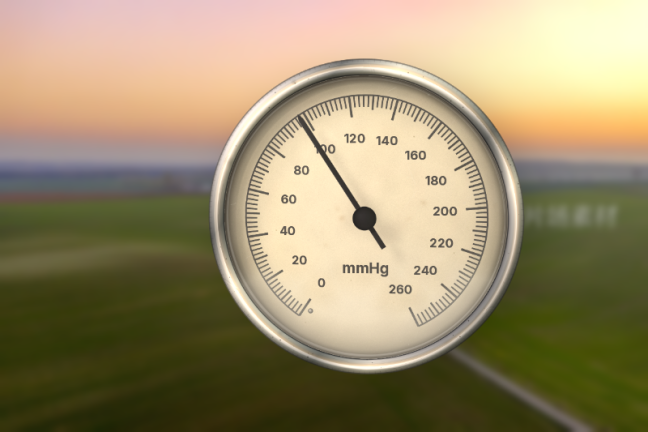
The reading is 98 mmHg
